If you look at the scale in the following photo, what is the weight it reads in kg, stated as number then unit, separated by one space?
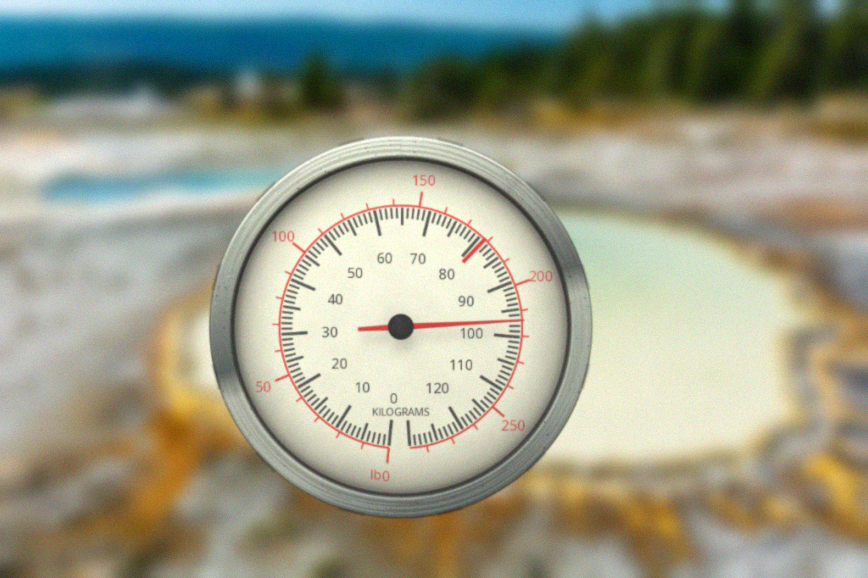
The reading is 97 kg
